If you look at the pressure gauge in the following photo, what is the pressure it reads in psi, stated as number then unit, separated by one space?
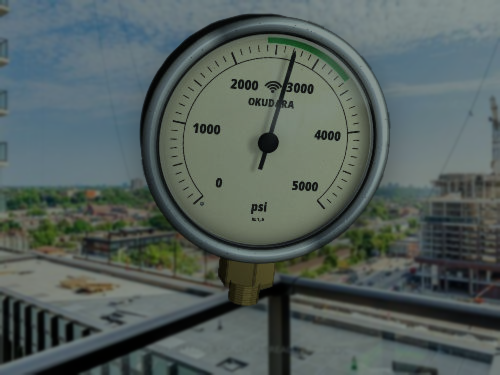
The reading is 2700 psi
